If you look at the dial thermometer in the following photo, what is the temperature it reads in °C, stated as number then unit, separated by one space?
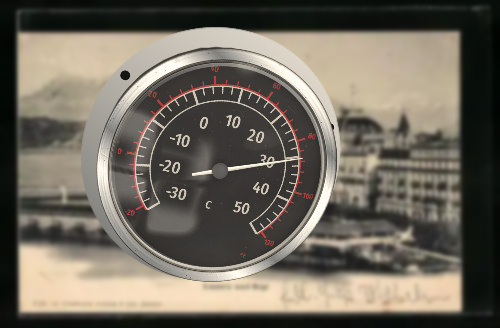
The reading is 30 °C
